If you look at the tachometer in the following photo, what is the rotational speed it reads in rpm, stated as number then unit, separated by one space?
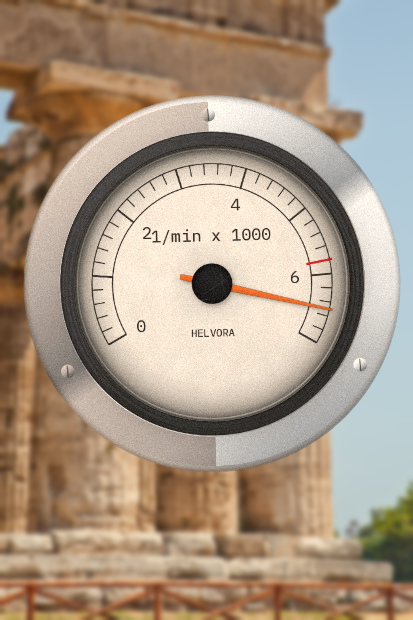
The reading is 6500 rpm
